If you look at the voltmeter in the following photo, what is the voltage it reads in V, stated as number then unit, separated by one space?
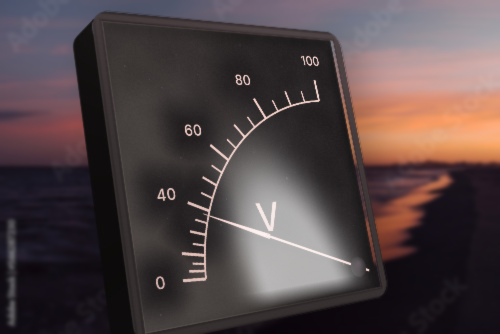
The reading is 37.5 V
